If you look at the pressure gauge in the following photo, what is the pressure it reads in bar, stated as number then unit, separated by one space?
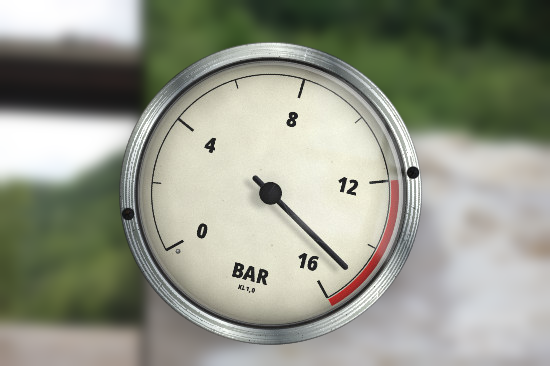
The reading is 15 bar
